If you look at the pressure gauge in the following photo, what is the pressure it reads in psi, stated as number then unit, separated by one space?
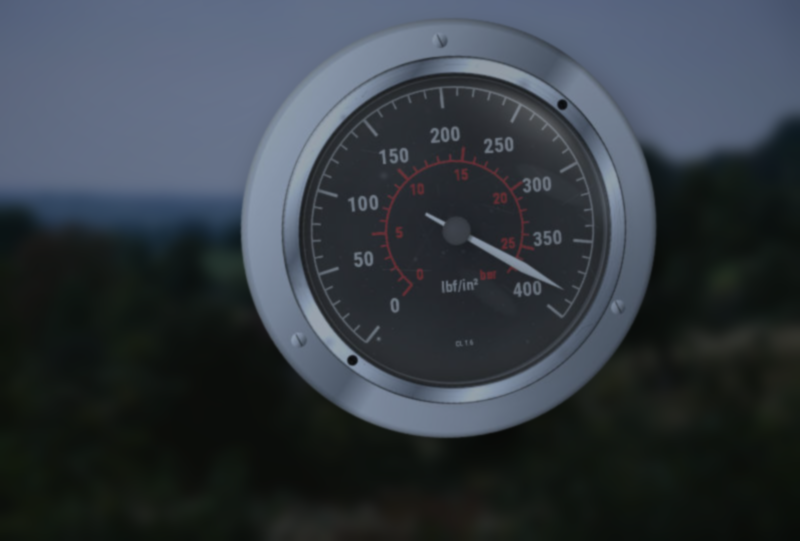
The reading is 385 psi
